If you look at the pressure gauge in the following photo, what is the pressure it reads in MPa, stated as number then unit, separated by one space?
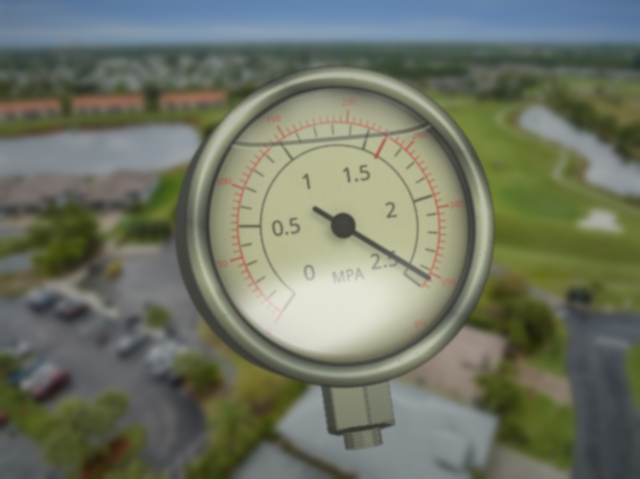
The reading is 2.45 MPa
